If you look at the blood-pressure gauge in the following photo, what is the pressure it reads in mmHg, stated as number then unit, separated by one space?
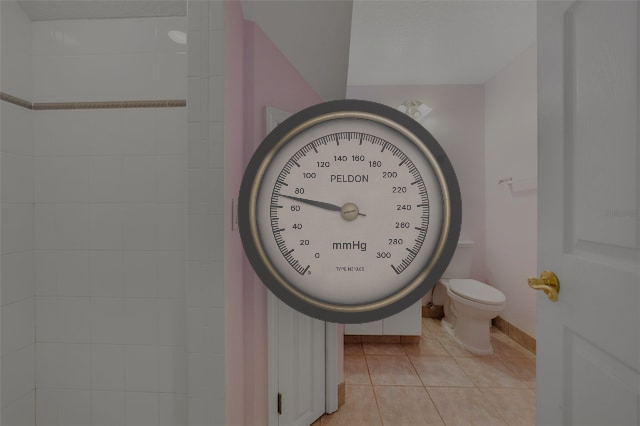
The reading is 70 mmHg
